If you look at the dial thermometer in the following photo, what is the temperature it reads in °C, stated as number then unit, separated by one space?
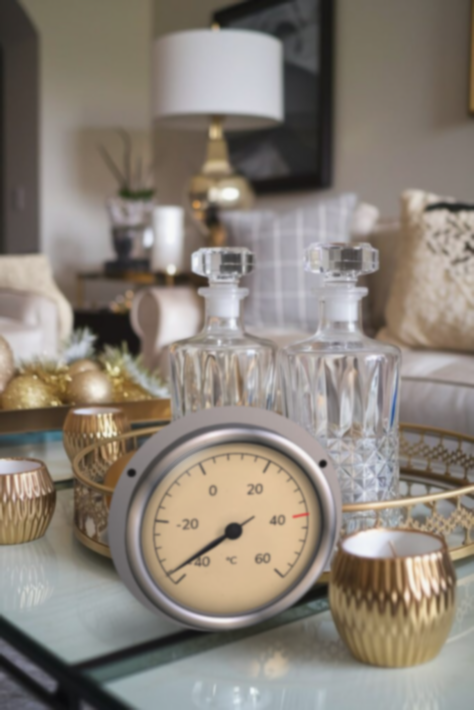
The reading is -36 °C
